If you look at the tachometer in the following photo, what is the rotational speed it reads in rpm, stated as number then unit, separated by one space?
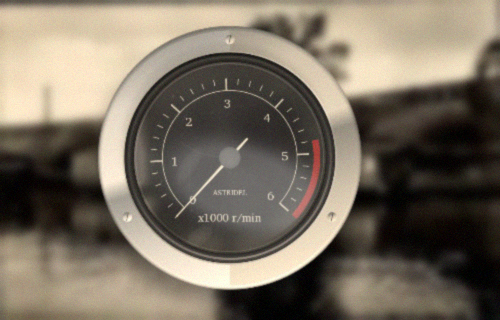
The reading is 0 rpm
